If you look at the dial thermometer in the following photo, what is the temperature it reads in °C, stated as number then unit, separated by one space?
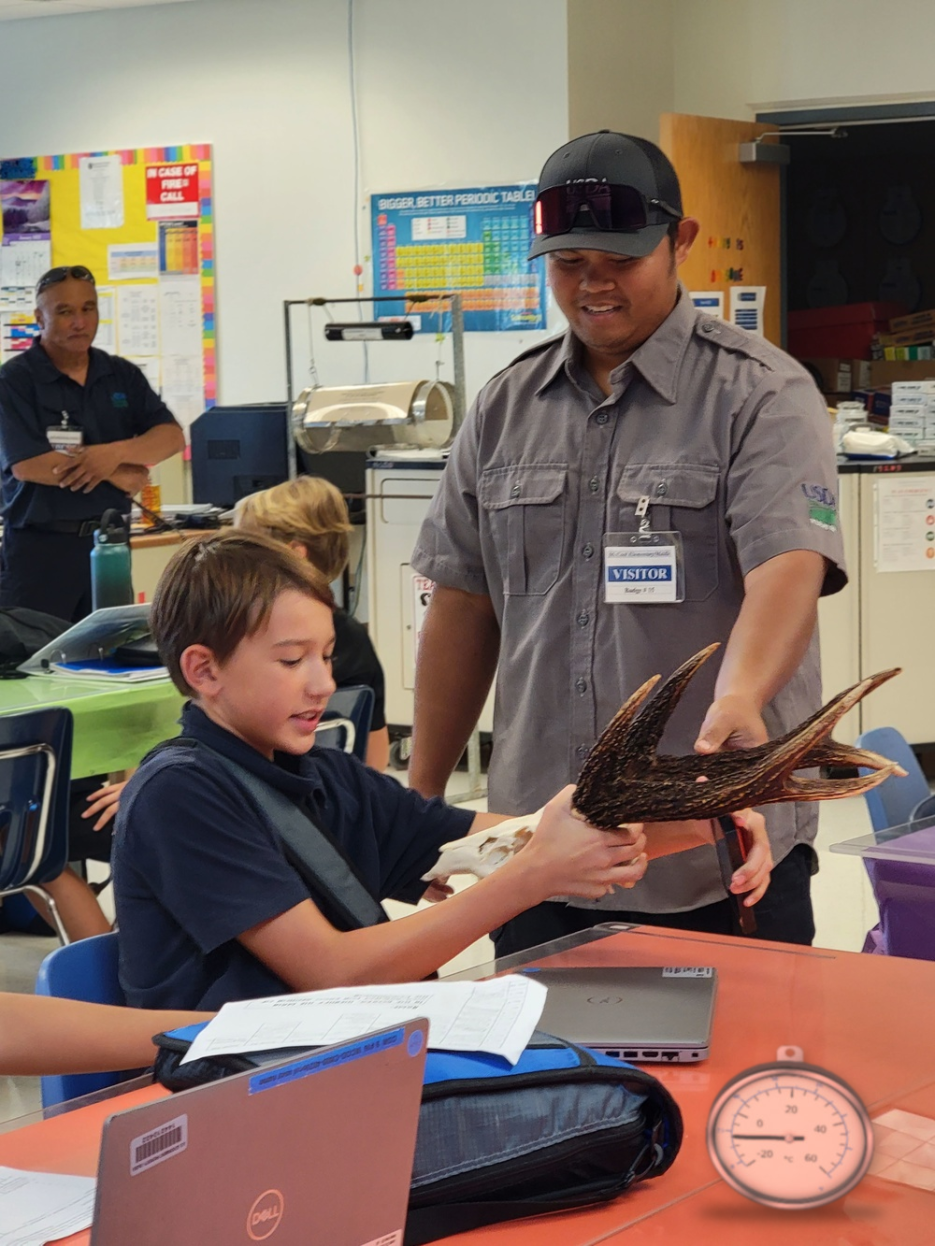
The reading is -8 °C
